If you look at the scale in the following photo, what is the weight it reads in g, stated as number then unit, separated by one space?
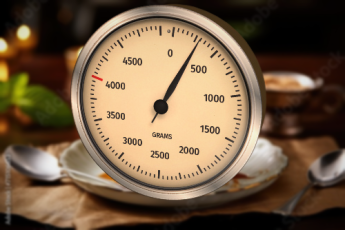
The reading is 300 g
